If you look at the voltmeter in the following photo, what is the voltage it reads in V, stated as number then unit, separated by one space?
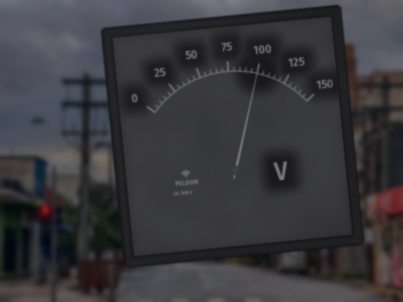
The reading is 100 V
